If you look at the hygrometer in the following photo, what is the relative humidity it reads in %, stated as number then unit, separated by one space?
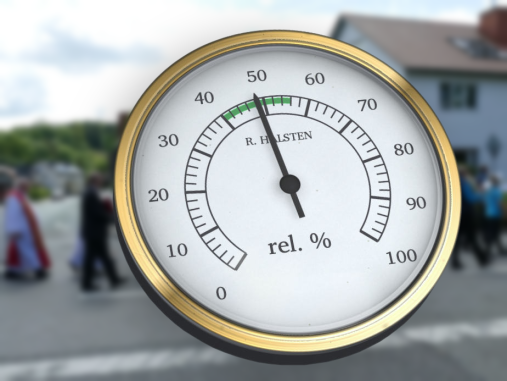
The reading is 48 %
